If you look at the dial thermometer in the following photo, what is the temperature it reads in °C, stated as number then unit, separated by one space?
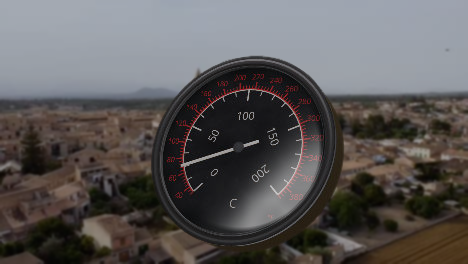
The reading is 20 °C
